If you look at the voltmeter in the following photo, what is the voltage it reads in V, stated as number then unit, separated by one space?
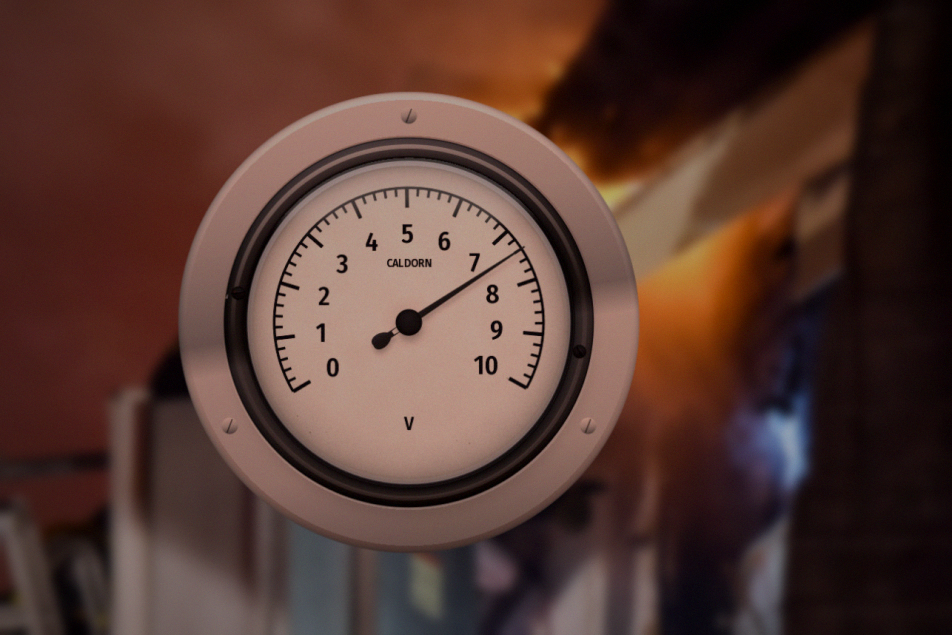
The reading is 7.4 V
